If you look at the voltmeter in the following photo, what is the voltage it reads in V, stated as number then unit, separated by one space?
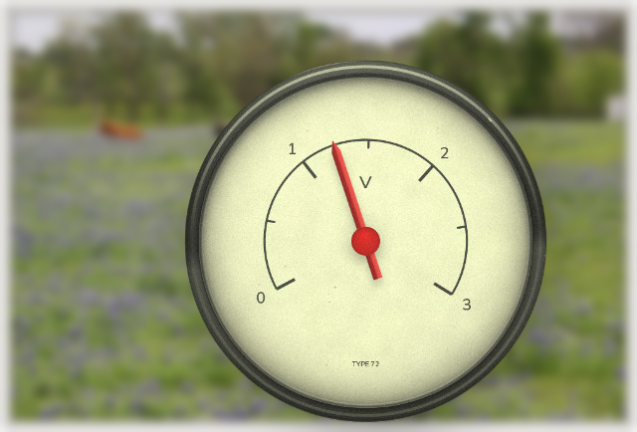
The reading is 1.25 V
